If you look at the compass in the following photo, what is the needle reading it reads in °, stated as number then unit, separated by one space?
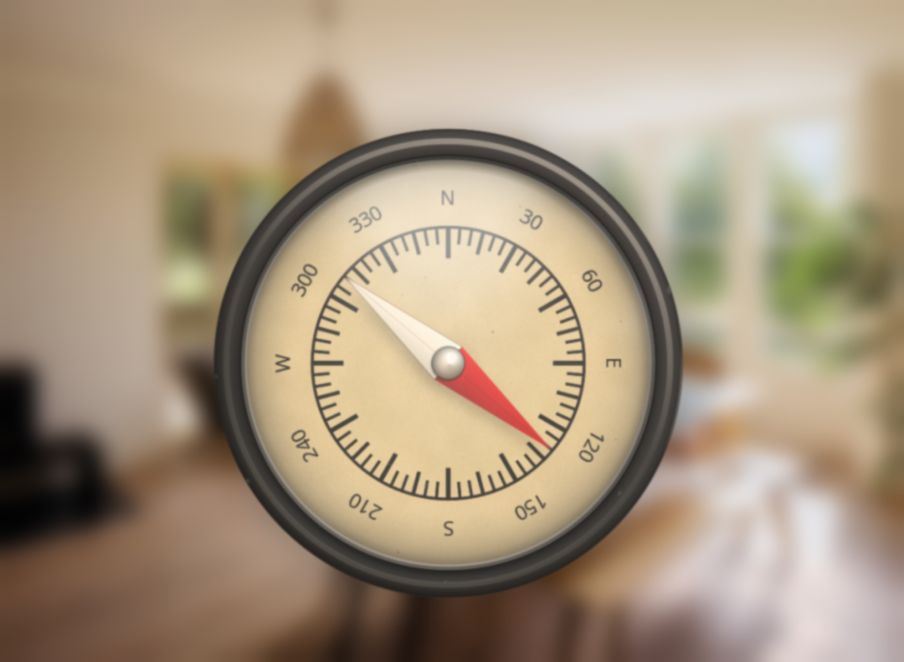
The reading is 130 °
